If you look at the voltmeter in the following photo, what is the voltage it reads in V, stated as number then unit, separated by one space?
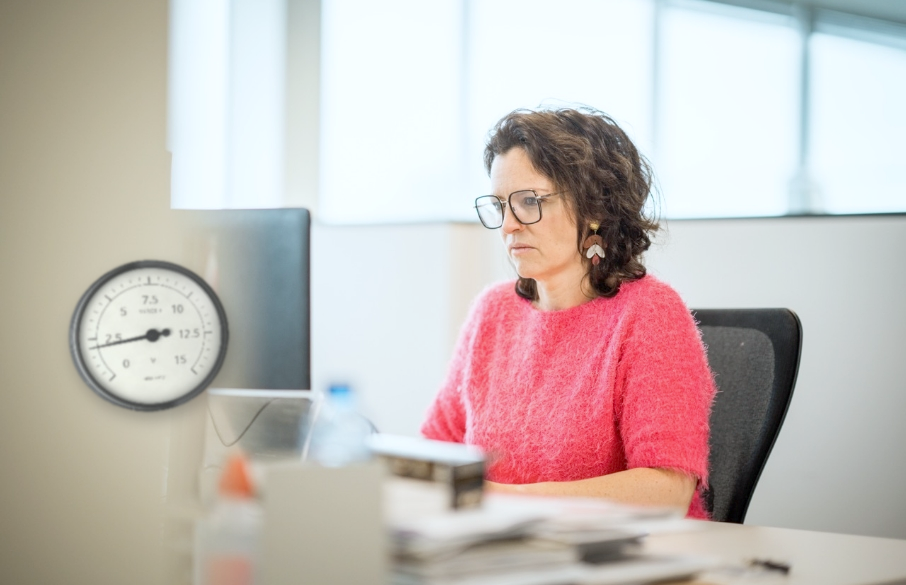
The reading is 2 V
